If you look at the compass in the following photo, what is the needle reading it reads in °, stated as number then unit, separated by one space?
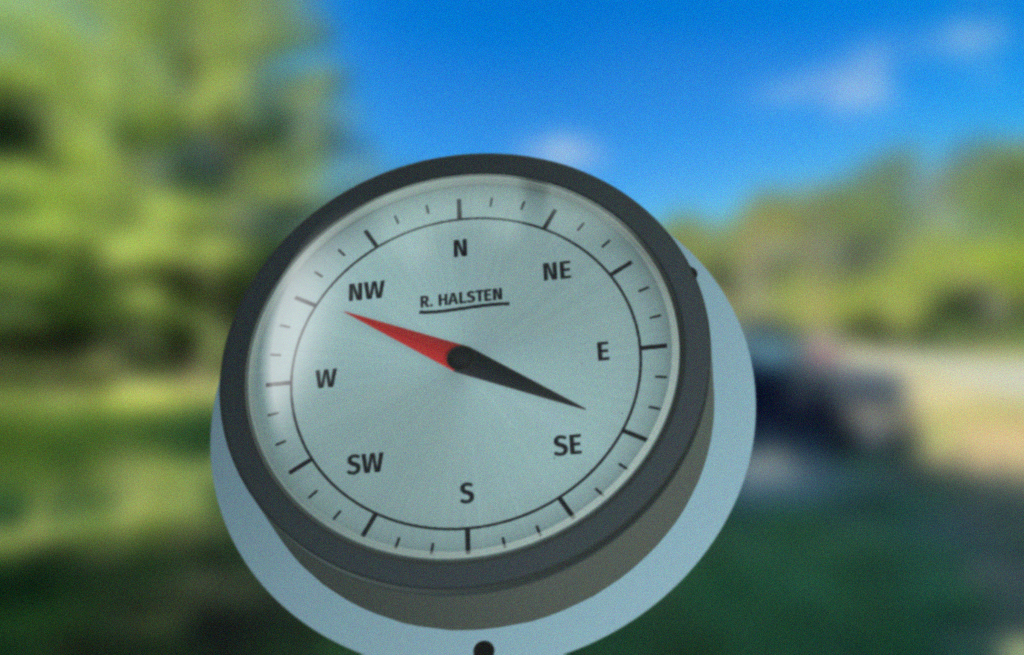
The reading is 300 °
